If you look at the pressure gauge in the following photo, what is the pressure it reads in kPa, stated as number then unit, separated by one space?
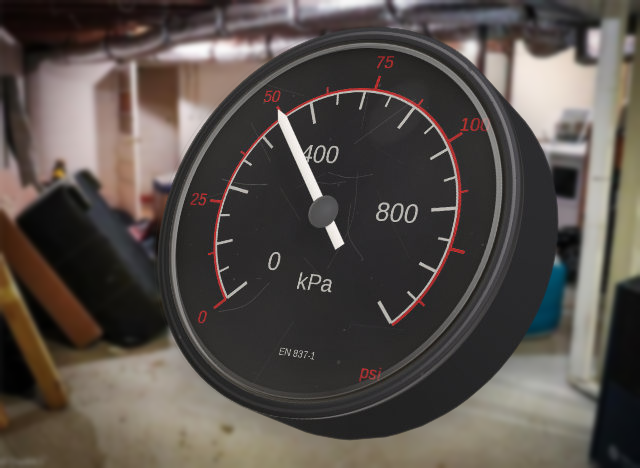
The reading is 350 kPa
